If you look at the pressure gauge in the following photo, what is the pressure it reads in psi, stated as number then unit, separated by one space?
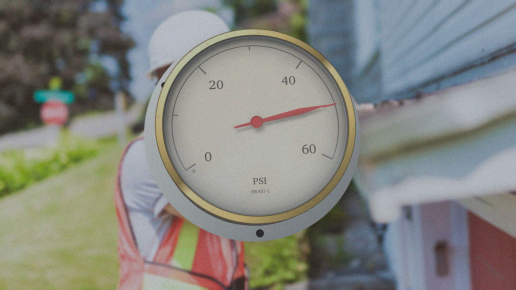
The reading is 50 psi
